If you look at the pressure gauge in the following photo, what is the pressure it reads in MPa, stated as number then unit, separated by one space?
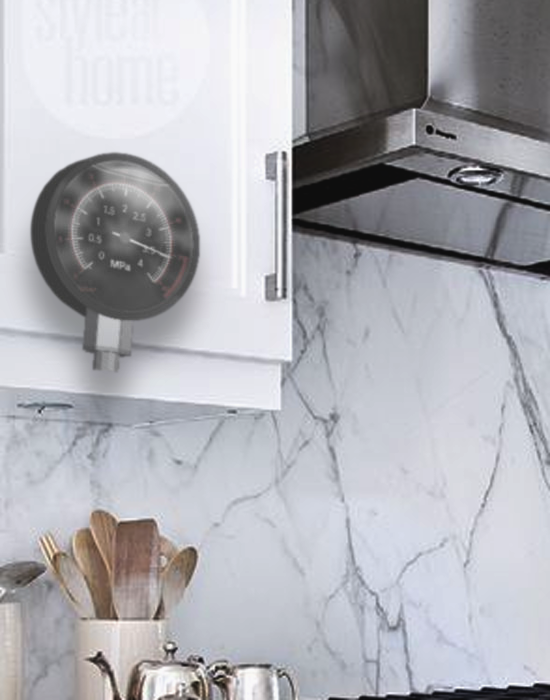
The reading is 3.5 MPa
